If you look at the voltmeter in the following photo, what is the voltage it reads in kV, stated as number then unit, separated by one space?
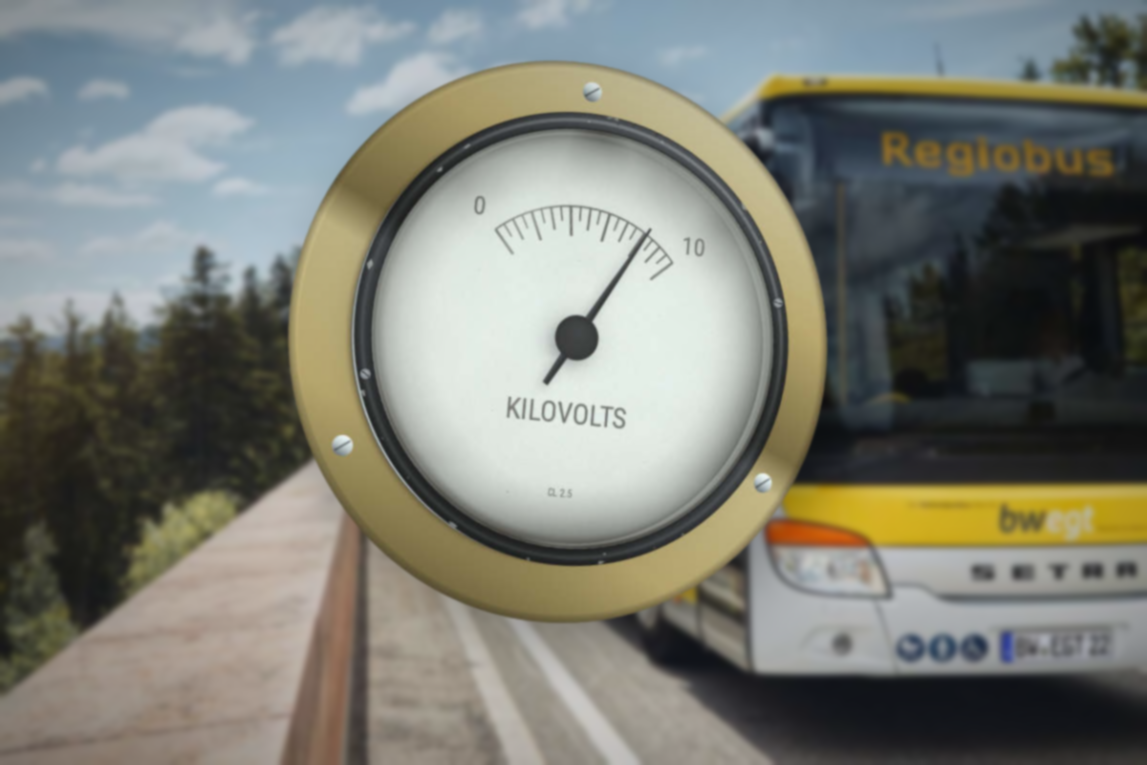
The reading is 8 kV
